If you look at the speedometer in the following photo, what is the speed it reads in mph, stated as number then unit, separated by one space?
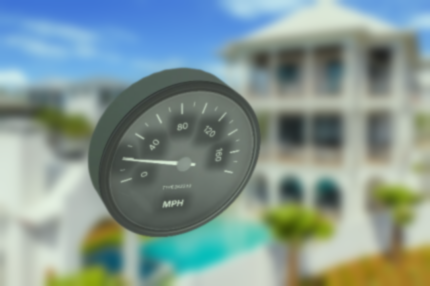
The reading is 20 mph
